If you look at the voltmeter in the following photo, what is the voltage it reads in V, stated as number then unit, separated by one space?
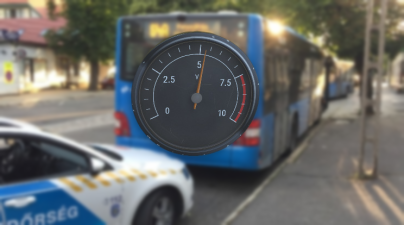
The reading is 5.25 V
